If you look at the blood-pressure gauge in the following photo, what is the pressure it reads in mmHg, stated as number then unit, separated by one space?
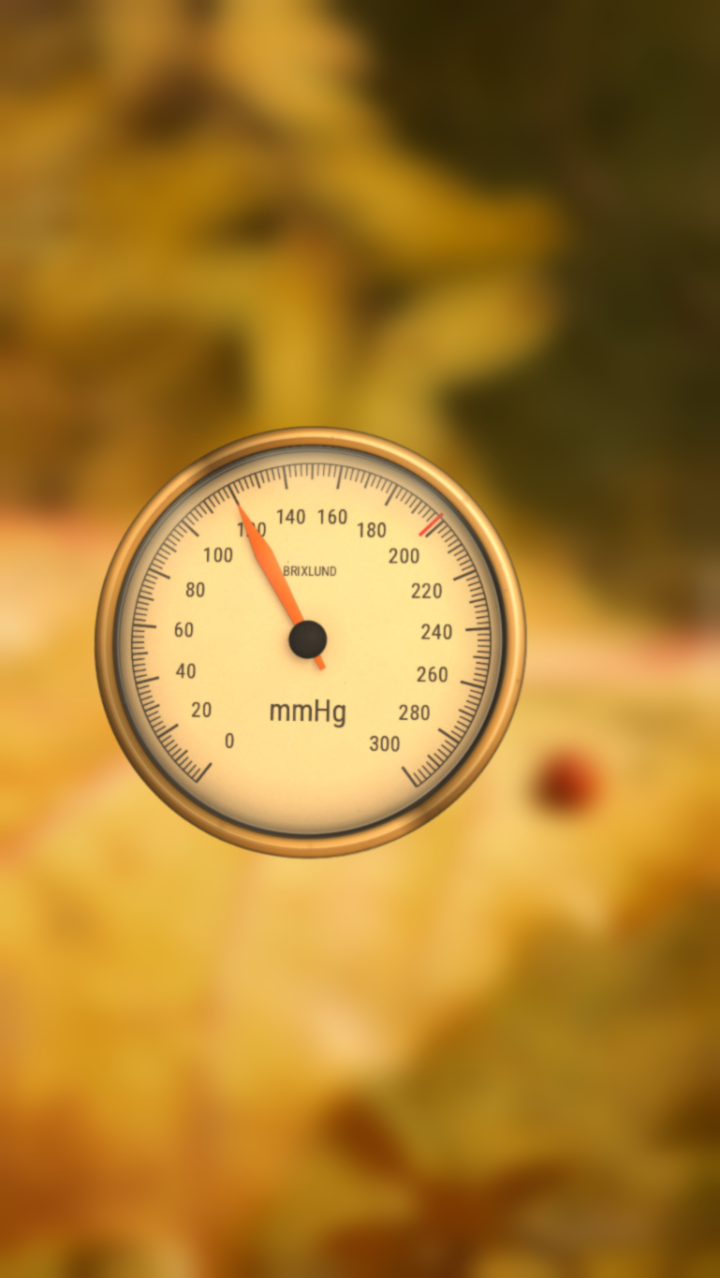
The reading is 120 mmHg
